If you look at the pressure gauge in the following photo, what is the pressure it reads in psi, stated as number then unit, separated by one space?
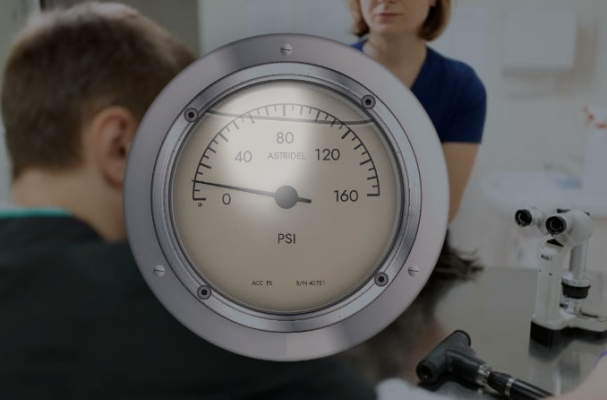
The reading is 10 psi
